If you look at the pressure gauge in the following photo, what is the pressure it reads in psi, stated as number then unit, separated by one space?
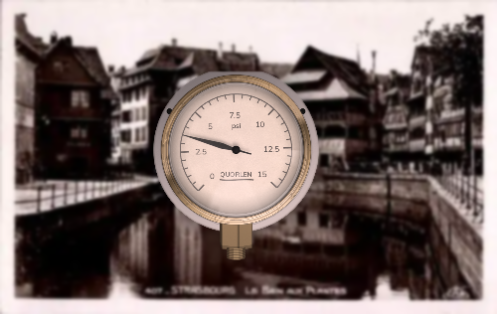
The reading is 3.5 psi
